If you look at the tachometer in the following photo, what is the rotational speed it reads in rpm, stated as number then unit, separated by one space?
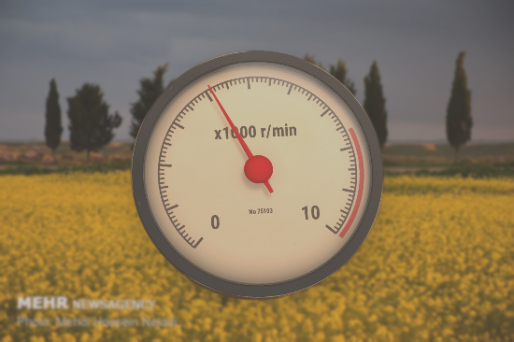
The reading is 4100 rpm
